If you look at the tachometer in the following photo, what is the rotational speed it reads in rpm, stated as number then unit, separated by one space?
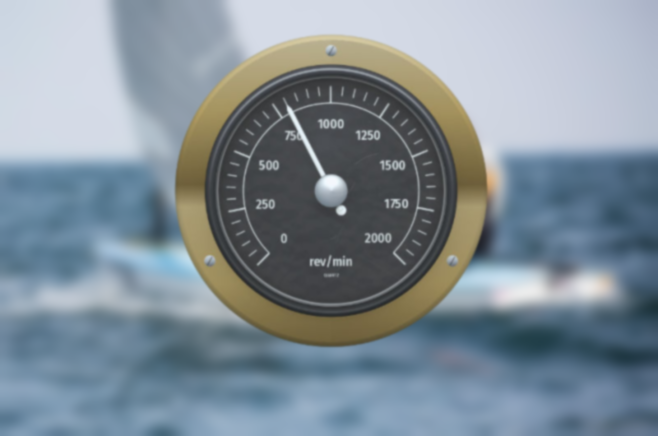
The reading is 800 rpm
